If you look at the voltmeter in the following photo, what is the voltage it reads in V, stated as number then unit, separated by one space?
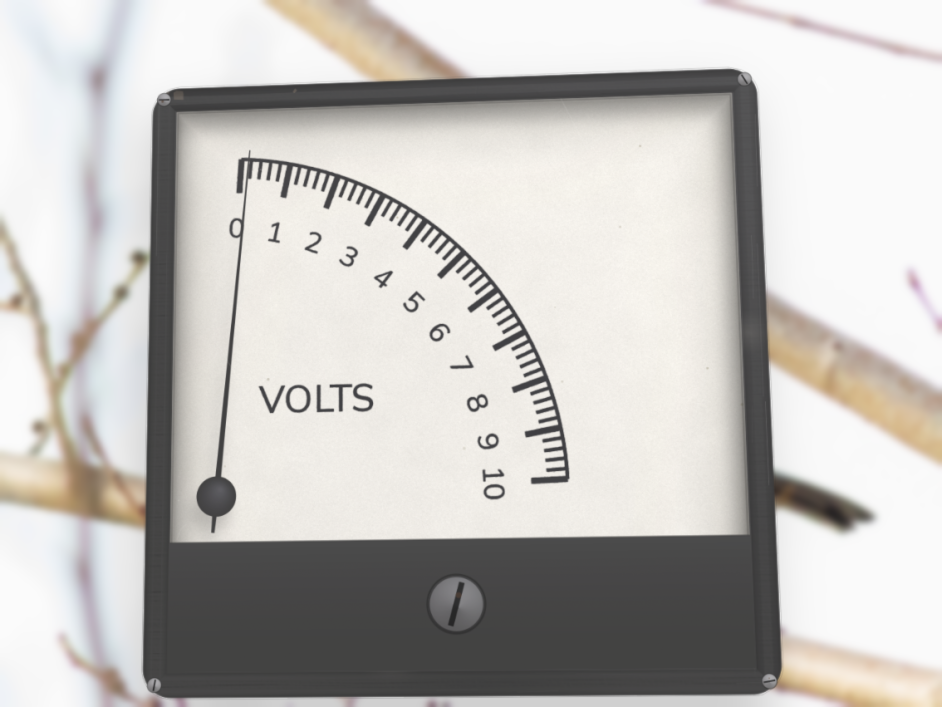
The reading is 0.2 V
